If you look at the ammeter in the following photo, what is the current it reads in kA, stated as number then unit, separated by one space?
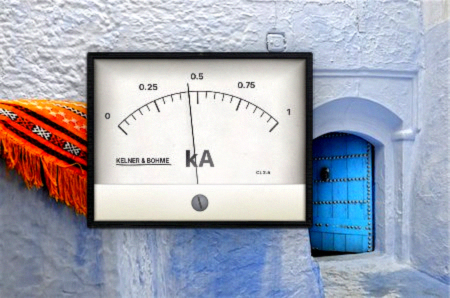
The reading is 0.45 kA
